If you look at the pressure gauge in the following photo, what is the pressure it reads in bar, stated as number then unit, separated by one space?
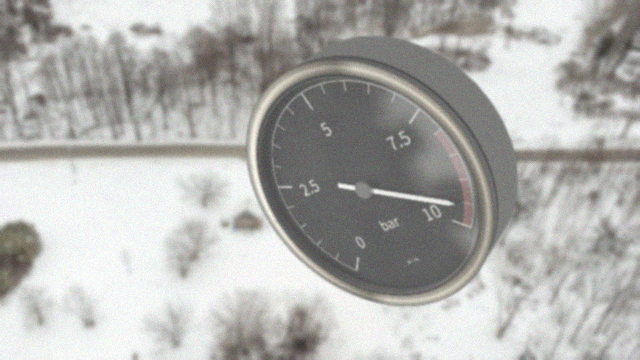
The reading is 9.5 bar
